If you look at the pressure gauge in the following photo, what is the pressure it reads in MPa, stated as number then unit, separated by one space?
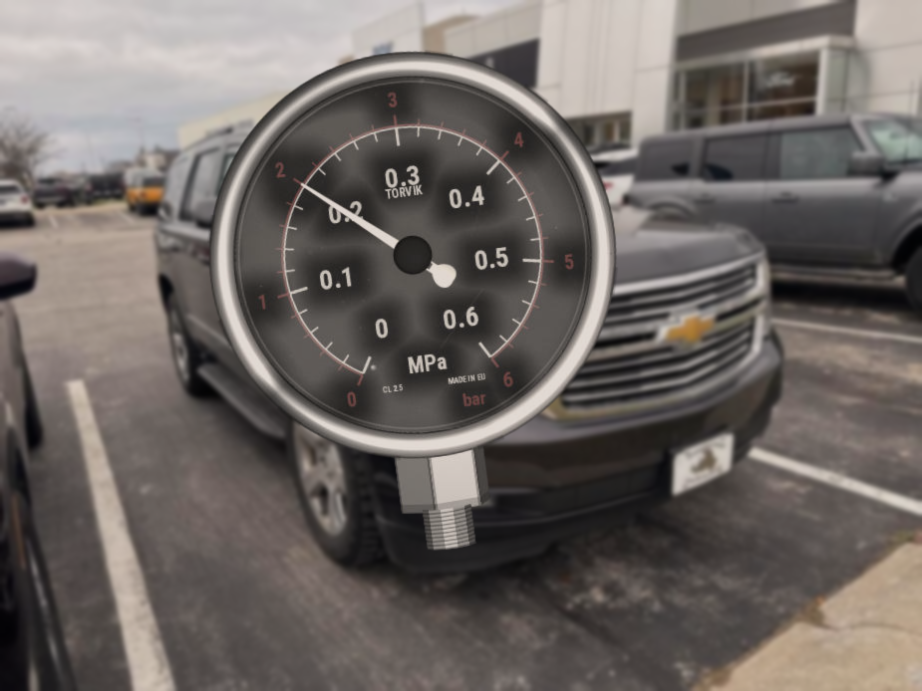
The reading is 0.2 MPa
